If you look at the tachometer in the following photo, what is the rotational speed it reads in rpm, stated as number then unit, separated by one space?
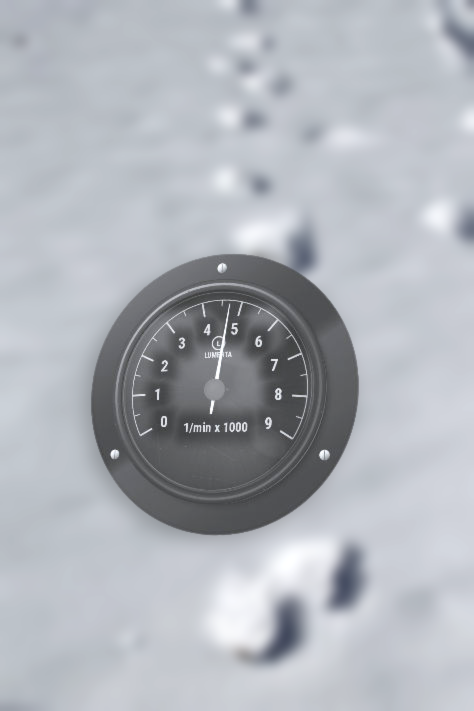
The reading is 4750 rpm
